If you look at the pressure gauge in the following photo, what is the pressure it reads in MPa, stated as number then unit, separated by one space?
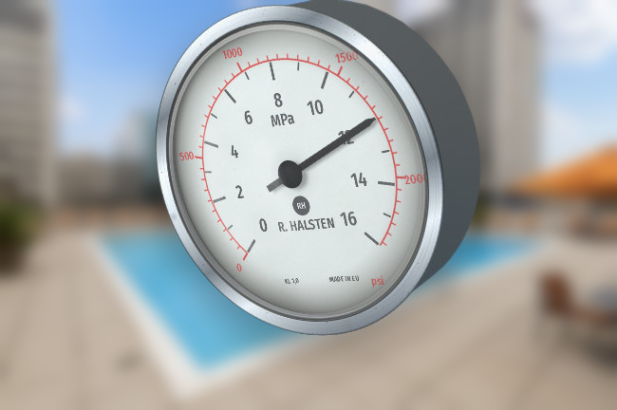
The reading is 12 MPa
